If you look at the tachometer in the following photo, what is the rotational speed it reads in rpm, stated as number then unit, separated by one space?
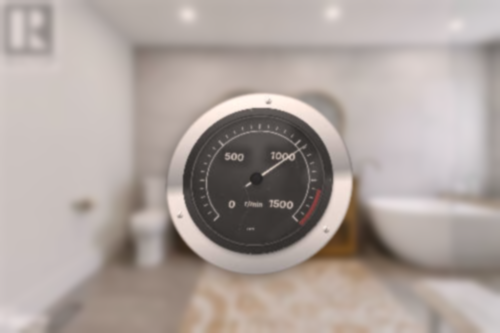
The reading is 1050 rpm
